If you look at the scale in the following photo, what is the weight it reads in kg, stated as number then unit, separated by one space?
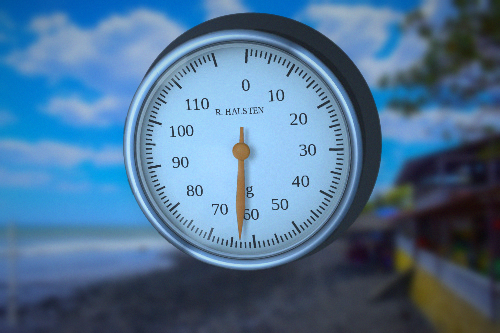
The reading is 63 kg
